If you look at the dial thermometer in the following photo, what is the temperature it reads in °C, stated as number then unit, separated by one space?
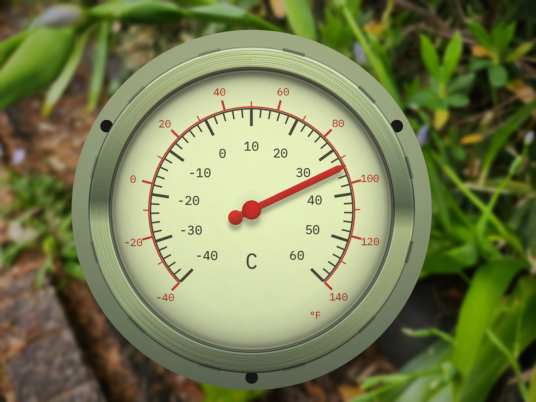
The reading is 34 °C
